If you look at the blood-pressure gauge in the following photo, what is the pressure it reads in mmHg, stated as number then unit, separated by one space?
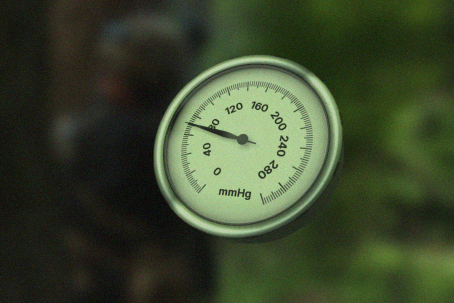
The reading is 70 mmHg
